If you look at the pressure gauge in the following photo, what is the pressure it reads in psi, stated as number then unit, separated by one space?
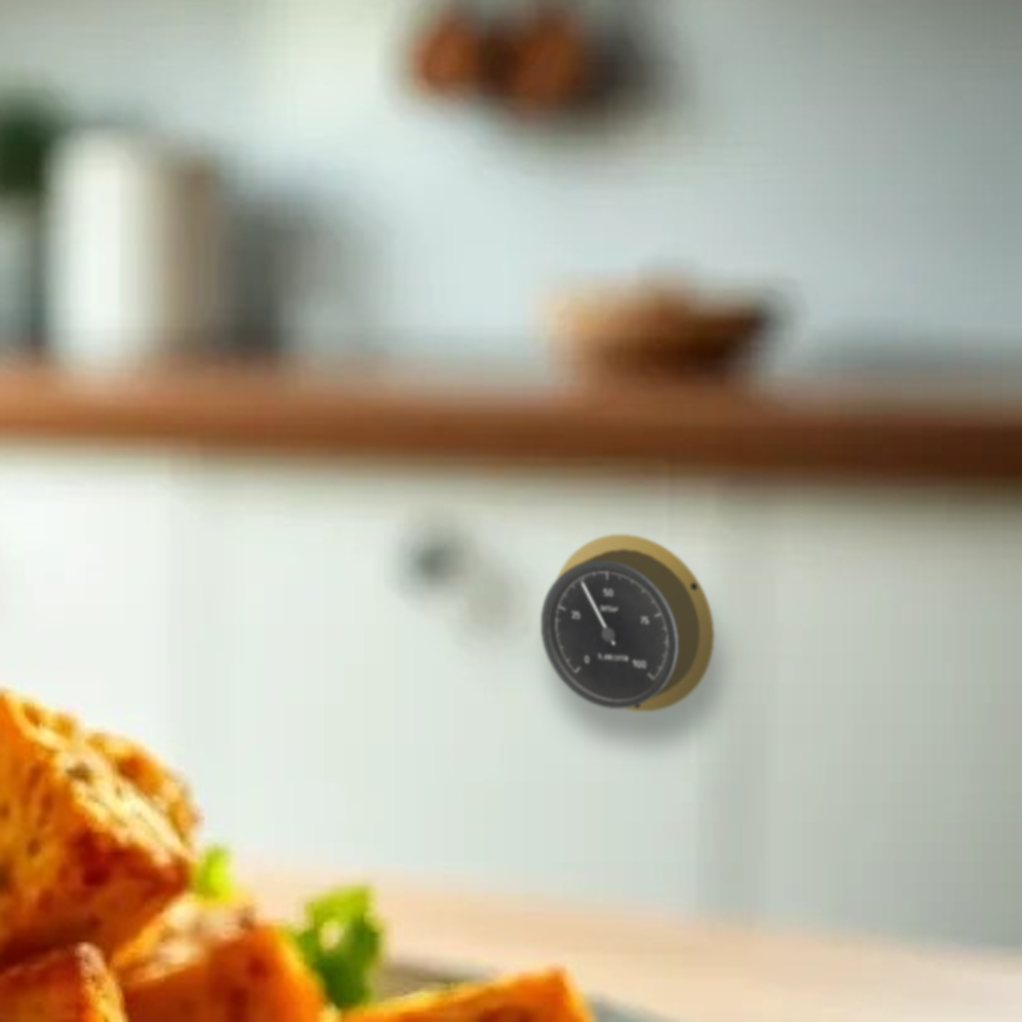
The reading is 40 psi
